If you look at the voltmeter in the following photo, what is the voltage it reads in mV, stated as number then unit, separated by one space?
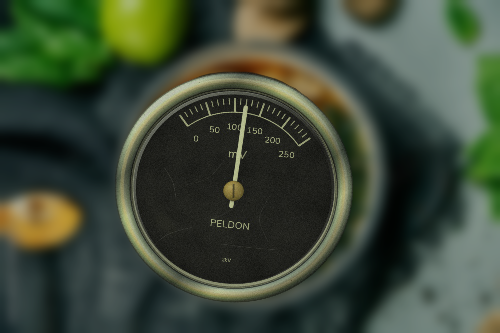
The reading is 120 mV
